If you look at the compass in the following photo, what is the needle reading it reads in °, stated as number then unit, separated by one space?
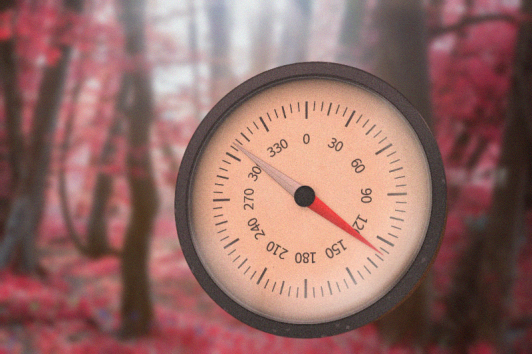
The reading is 127.5 °
